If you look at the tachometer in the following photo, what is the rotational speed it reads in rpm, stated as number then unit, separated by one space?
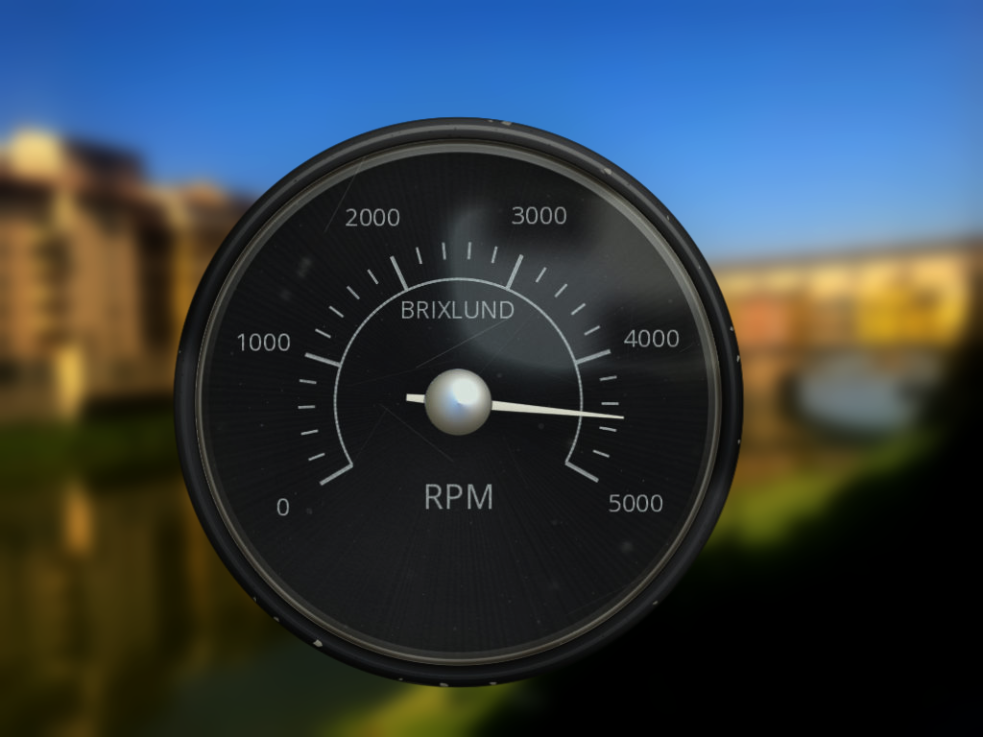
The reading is 4500 rpm
